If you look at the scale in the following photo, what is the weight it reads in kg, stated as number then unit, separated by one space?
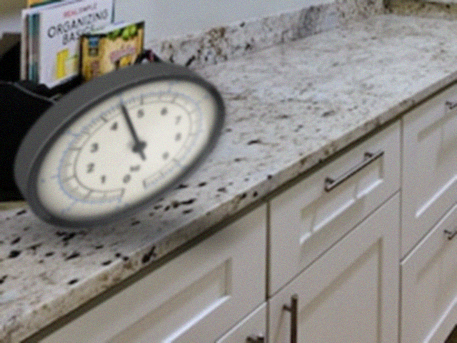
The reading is 4.5 kg
